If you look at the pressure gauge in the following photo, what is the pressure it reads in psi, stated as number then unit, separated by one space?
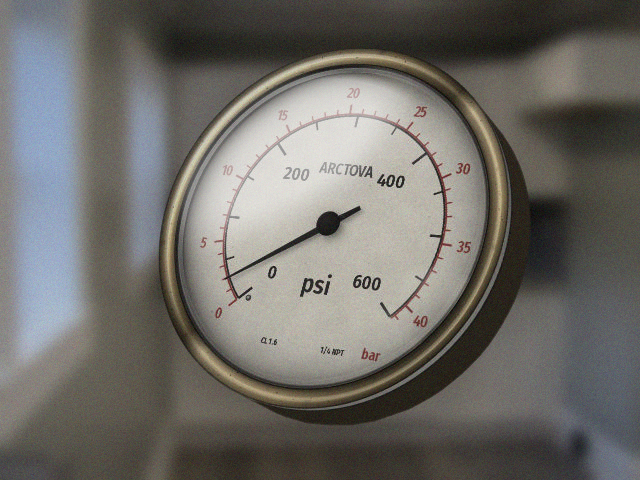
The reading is 25 psi
